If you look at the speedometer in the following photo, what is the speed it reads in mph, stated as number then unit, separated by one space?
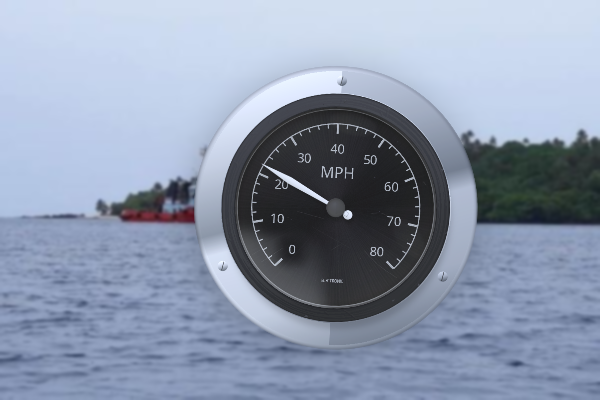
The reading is 22 mph
